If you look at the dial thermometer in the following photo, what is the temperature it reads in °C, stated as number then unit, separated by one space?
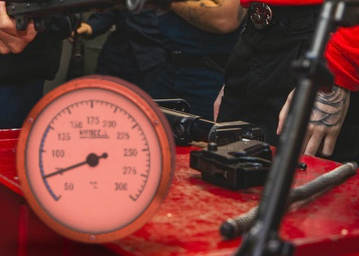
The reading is 75 °C
